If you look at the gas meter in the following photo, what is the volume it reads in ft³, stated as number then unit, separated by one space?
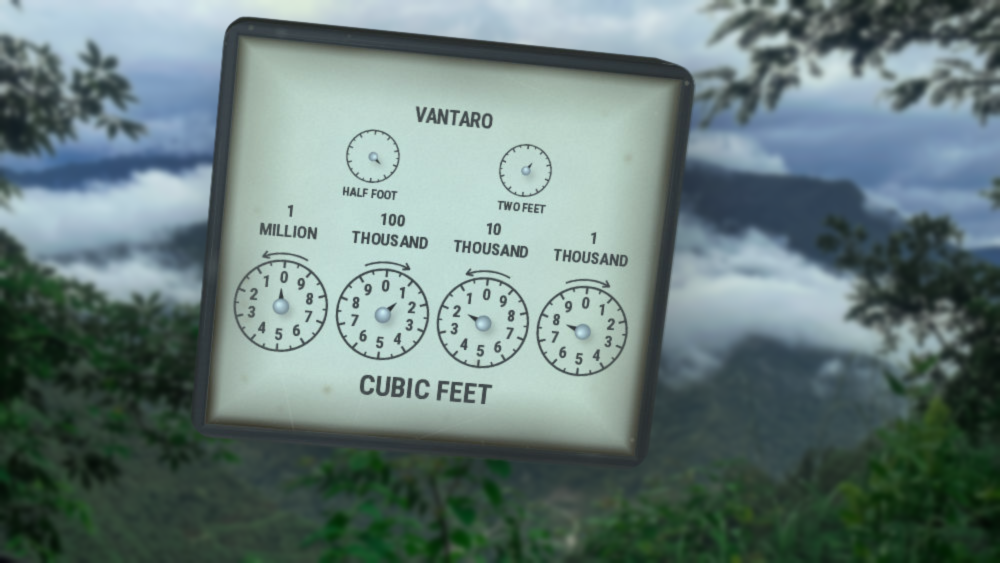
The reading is 11800 ft³
